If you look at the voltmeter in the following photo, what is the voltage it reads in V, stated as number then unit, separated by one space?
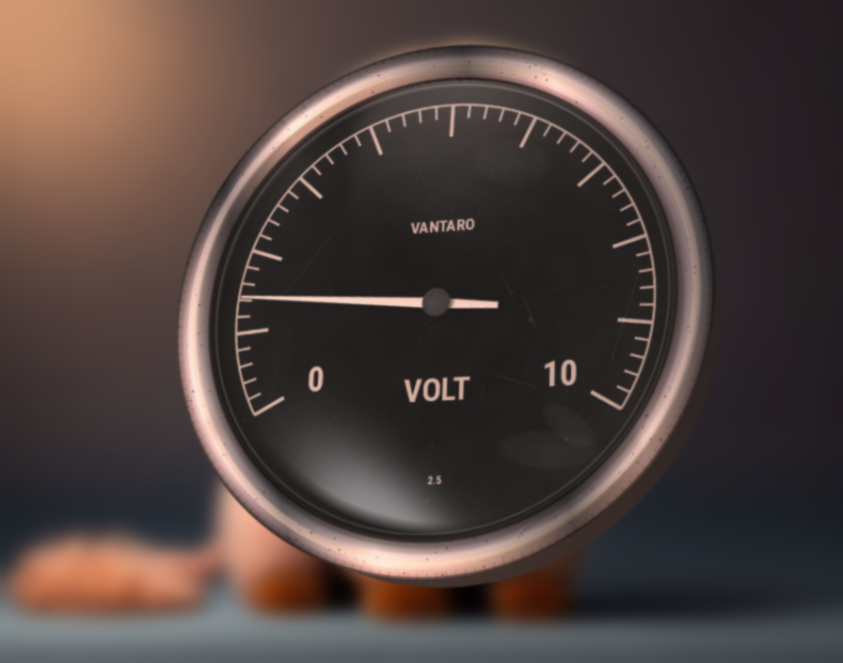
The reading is 1.4 V
